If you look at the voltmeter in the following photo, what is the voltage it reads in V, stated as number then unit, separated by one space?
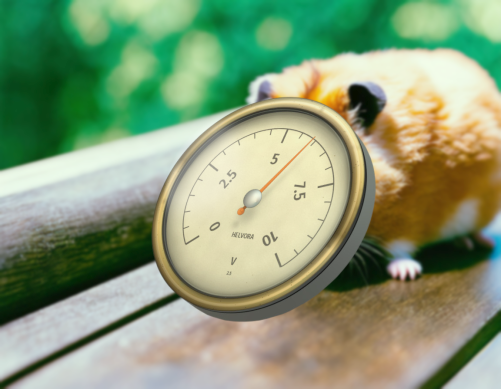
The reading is 6 V
